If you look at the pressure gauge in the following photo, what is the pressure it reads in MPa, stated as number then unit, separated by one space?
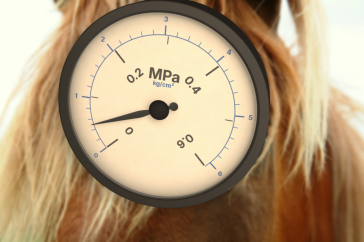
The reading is 0.05 MPa
